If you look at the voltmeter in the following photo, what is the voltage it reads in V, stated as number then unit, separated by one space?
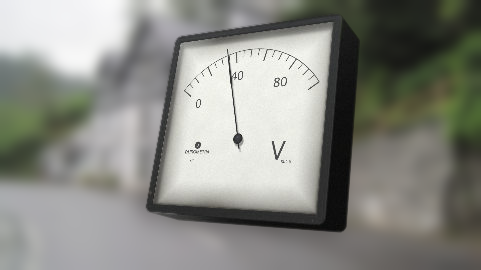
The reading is 35 V
